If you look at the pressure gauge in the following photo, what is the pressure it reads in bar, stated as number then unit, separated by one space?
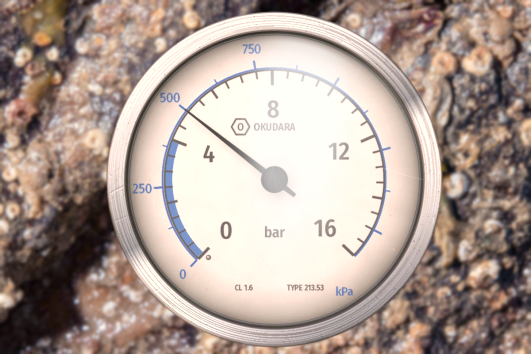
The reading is 5 bar
